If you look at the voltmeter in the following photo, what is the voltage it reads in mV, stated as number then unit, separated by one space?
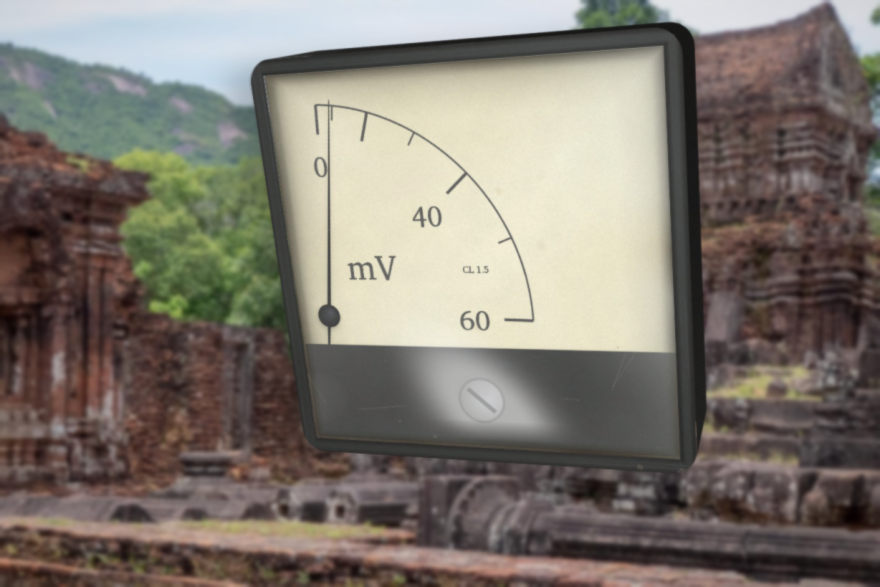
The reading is 10 mV
